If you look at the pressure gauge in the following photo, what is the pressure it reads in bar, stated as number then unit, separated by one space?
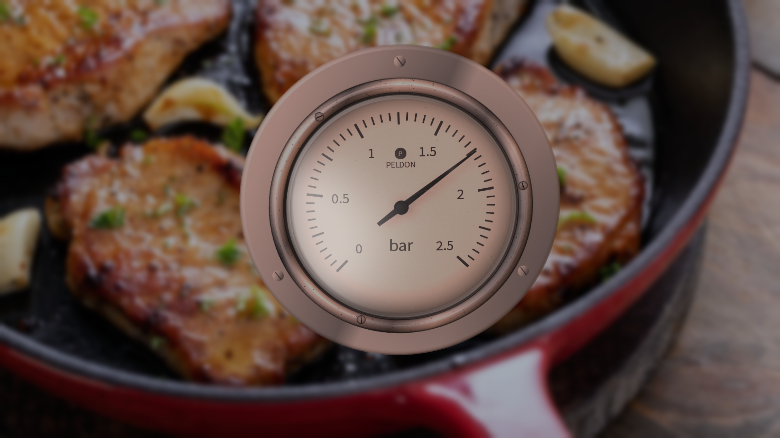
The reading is 1.75 bar
